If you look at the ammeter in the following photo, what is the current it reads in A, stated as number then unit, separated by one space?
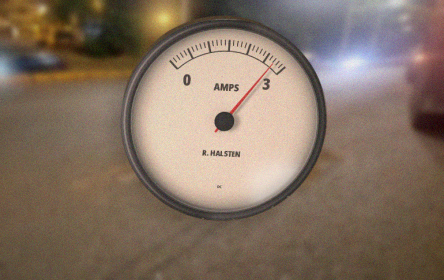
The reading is 2.7 A
